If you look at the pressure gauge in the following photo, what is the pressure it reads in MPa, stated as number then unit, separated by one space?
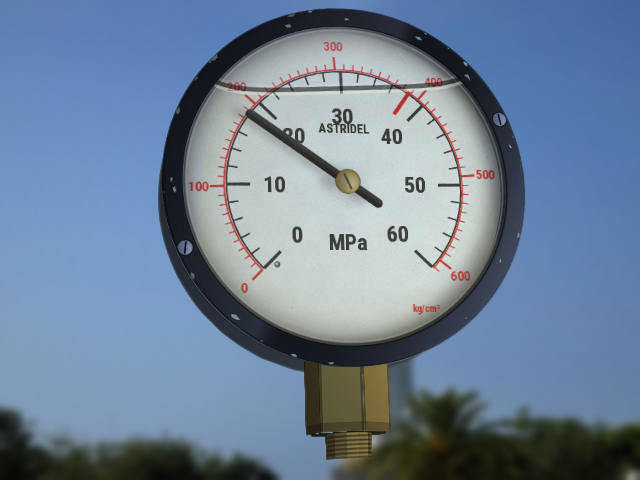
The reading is 18 MPa
